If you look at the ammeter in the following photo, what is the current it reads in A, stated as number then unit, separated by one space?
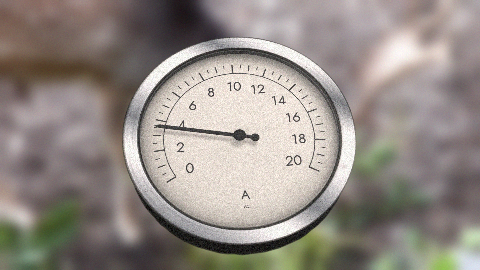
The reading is 3.5 A
